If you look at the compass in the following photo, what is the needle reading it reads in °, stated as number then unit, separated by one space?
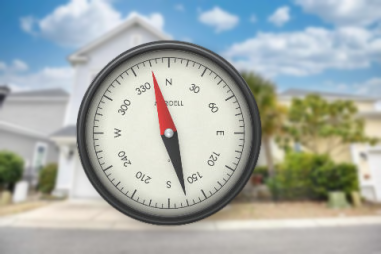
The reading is 345 °
